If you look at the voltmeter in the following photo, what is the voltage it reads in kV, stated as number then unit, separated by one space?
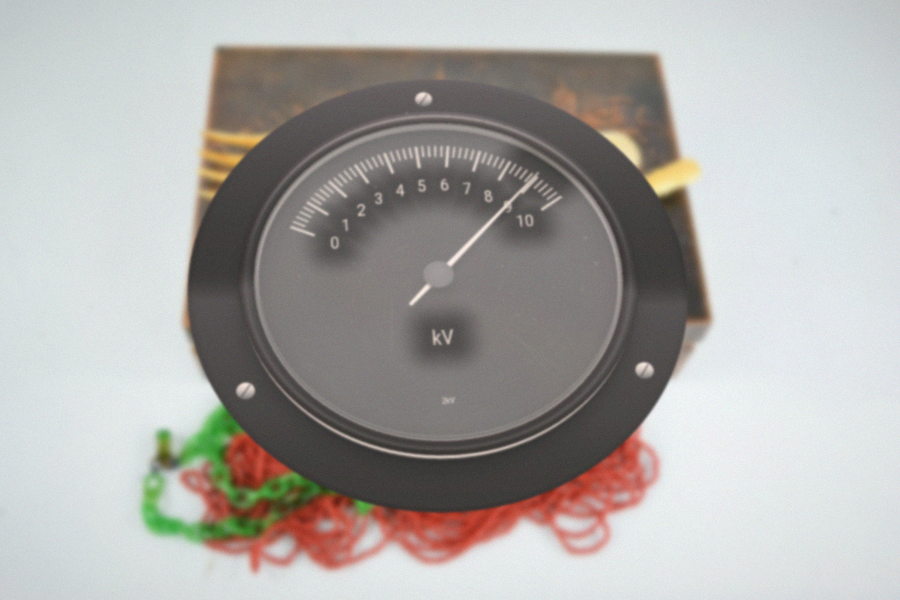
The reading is 9 kV
